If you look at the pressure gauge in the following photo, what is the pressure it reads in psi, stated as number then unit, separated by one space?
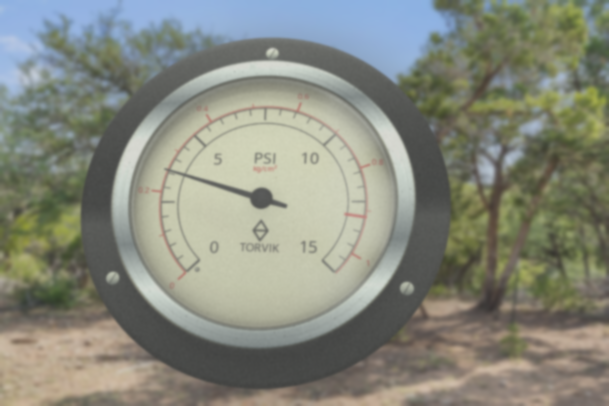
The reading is 3.5 psi
